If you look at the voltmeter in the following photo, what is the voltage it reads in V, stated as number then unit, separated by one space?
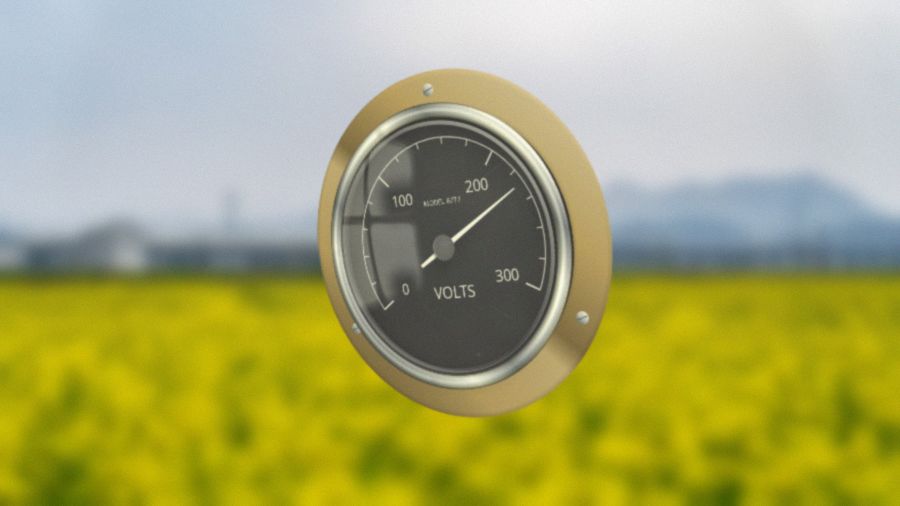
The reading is 230 V
